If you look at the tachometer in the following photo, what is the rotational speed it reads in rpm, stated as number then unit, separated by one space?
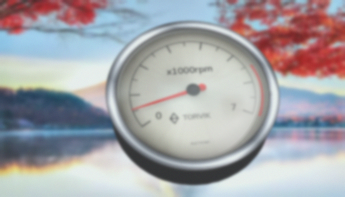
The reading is 500 rpm
